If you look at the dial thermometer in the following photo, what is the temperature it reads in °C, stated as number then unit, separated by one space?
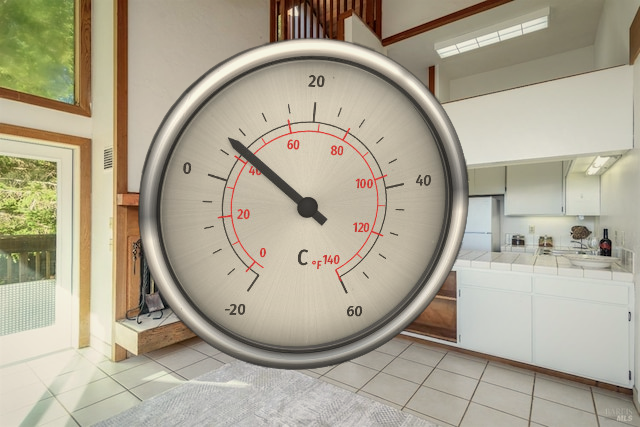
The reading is 6 °C
